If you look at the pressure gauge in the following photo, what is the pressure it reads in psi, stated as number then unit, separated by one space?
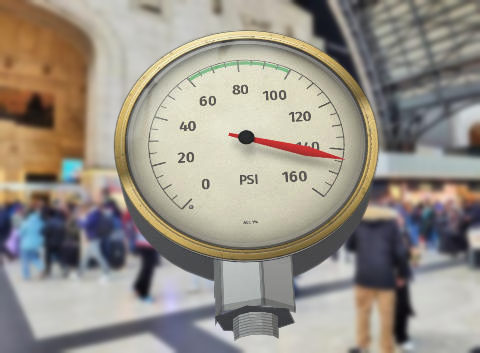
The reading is 145 psi
